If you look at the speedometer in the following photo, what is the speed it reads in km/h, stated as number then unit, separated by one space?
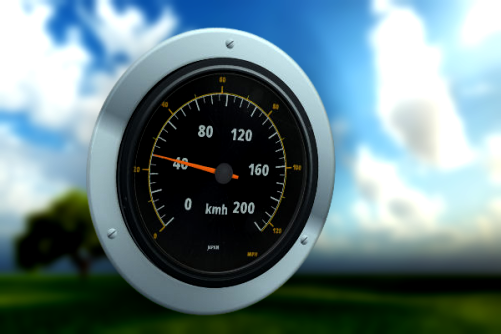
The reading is 40 km/h
